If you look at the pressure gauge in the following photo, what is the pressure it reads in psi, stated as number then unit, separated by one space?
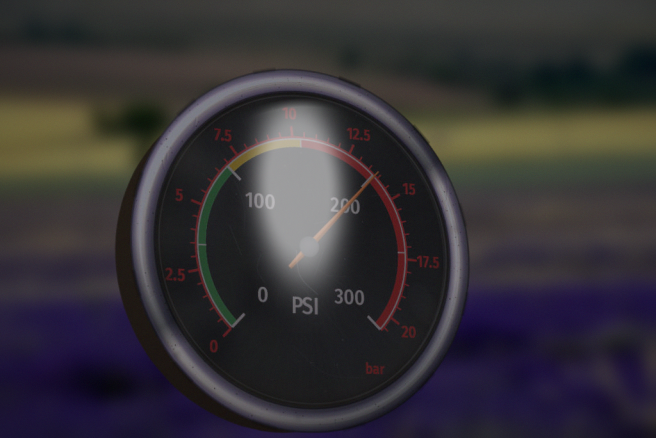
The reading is 200 psi
